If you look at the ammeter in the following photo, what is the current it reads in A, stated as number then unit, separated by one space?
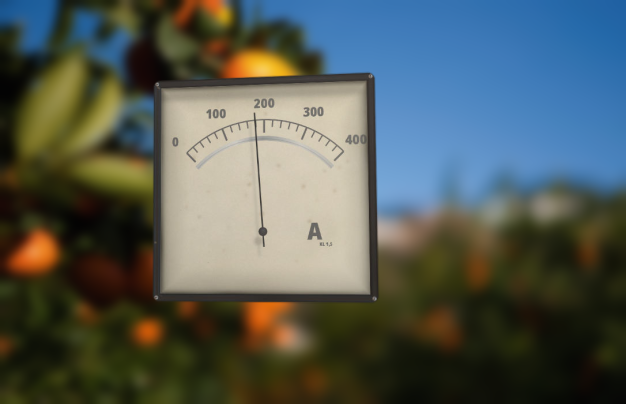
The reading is 180 A
